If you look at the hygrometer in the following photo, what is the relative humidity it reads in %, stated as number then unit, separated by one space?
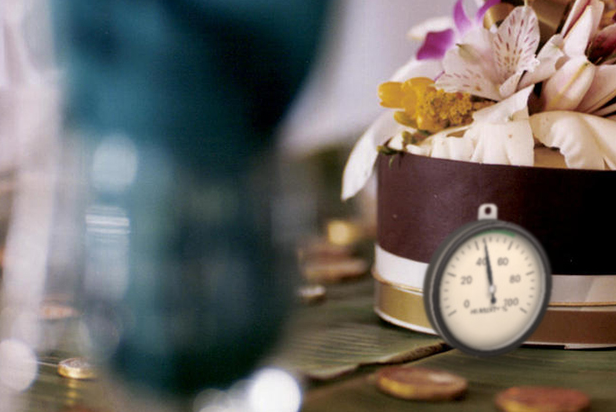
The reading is 44 %
